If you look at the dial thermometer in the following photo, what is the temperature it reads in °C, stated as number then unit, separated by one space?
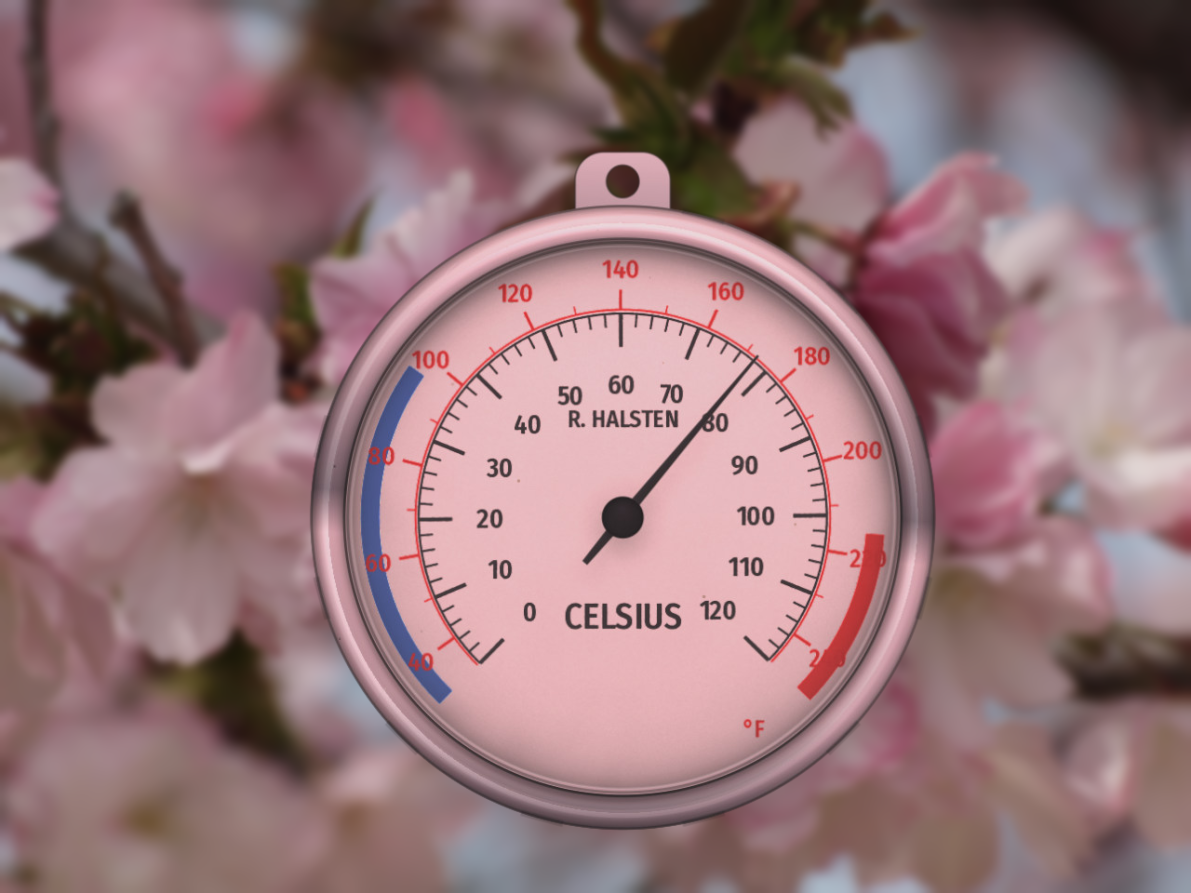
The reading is 78 °C
